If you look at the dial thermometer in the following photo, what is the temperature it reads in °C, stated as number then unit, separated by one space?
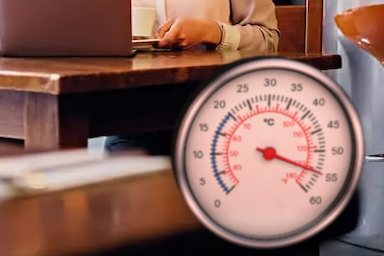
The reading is 55 °C
